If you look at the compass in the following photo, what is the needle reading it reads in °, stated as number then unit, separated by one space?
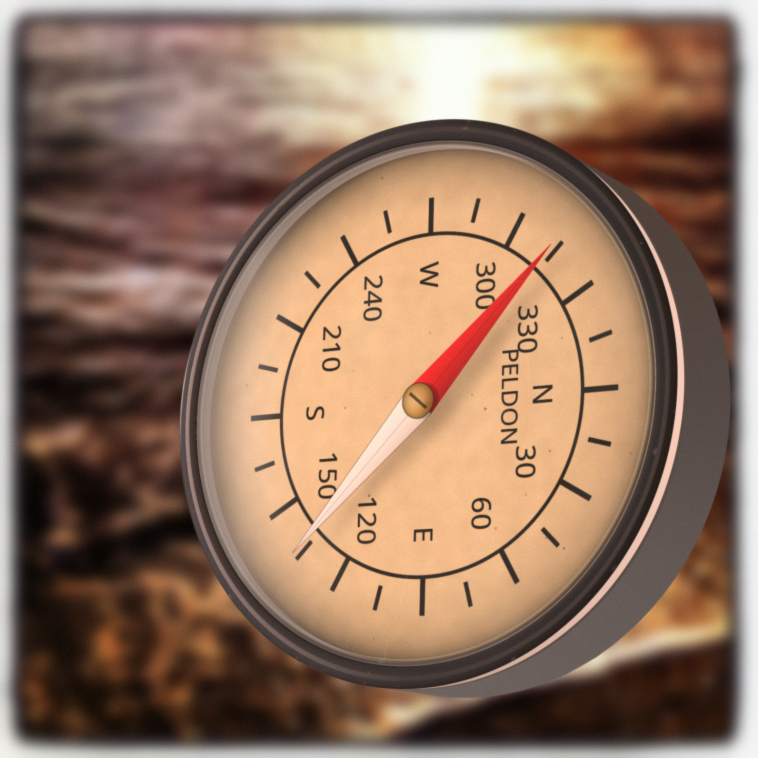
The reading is 315 °
